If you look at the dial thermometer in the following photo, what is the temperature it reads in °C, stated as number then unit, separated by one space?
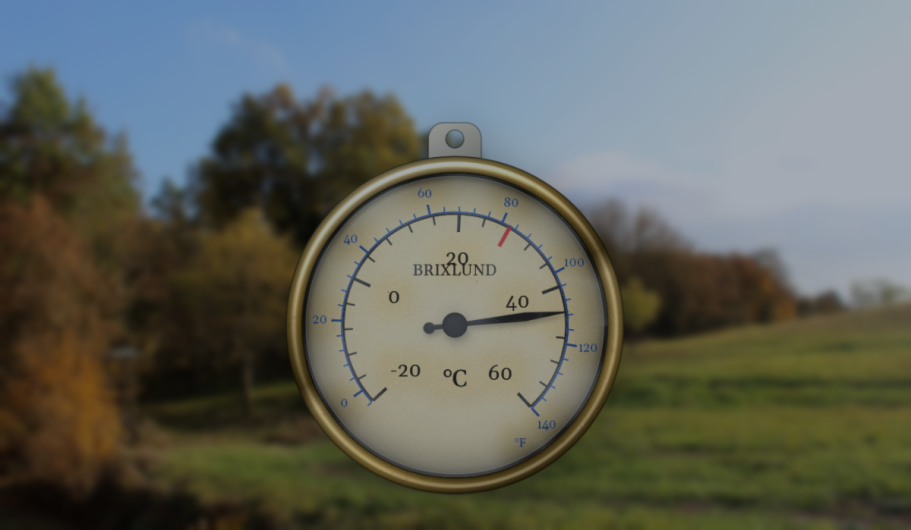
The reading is 44 °C
